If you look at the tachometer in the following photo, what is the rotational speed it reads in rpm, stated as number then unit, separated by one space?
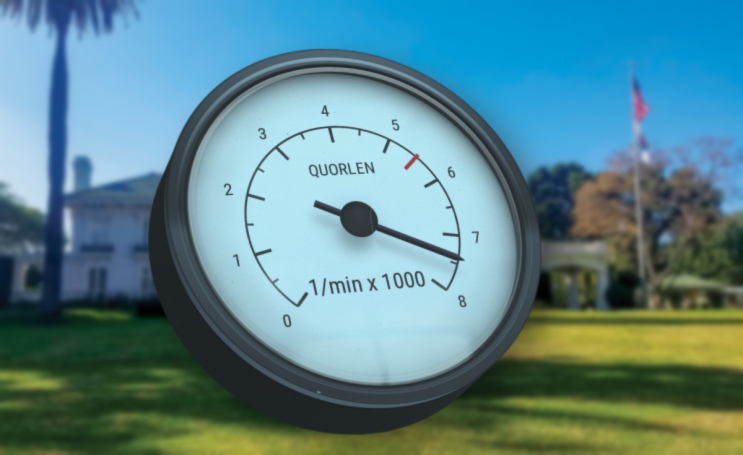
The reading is 7500 rpm
